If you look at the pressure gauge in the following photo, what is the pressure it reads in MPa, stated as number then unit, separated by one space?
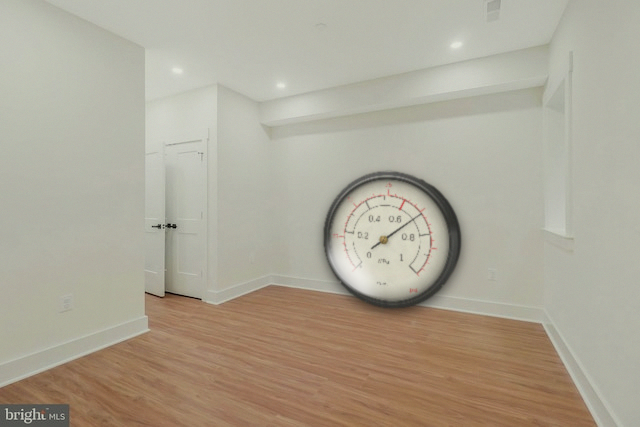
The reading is 0.7 MPa
